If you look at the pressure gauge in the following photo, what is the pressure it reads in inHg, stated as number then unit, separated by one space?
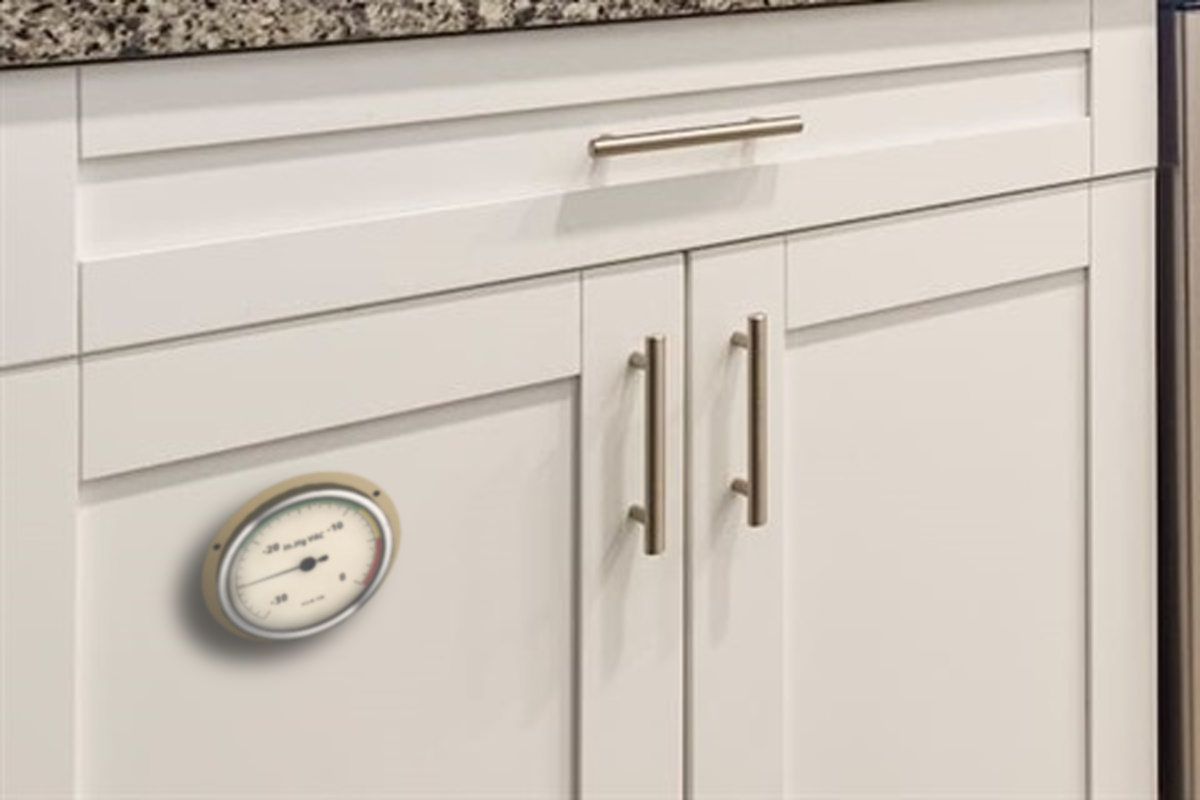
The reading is -25 inHg
